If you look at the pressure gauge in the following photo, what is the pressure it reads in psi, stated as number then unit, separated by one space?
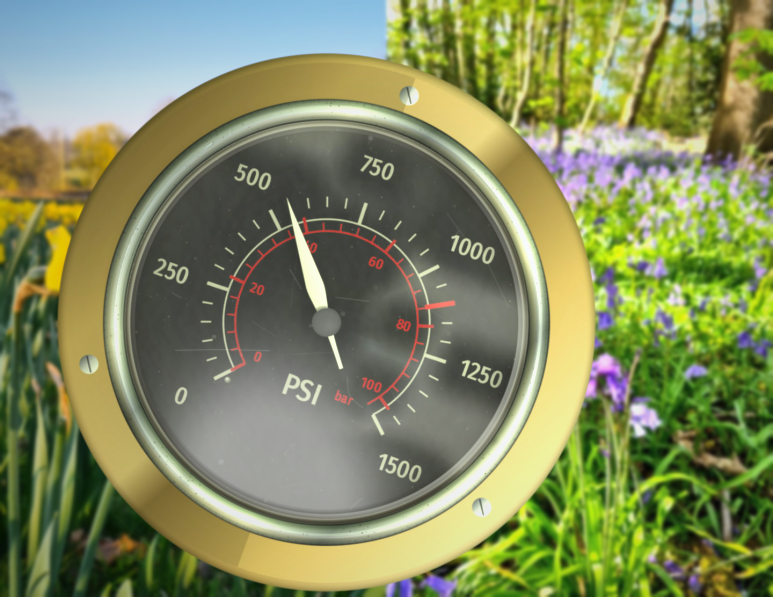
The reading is 550 psi
